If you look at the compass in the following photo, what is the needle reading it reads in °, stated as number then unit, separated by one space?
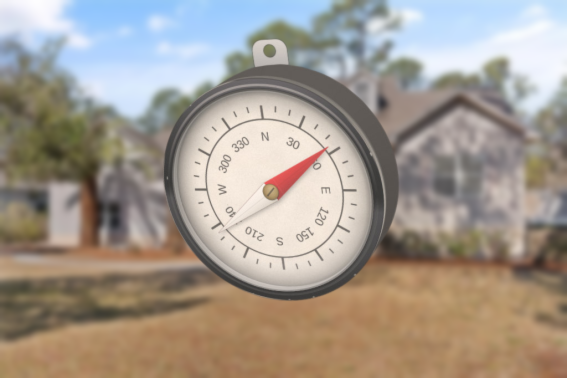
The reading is 55 °
